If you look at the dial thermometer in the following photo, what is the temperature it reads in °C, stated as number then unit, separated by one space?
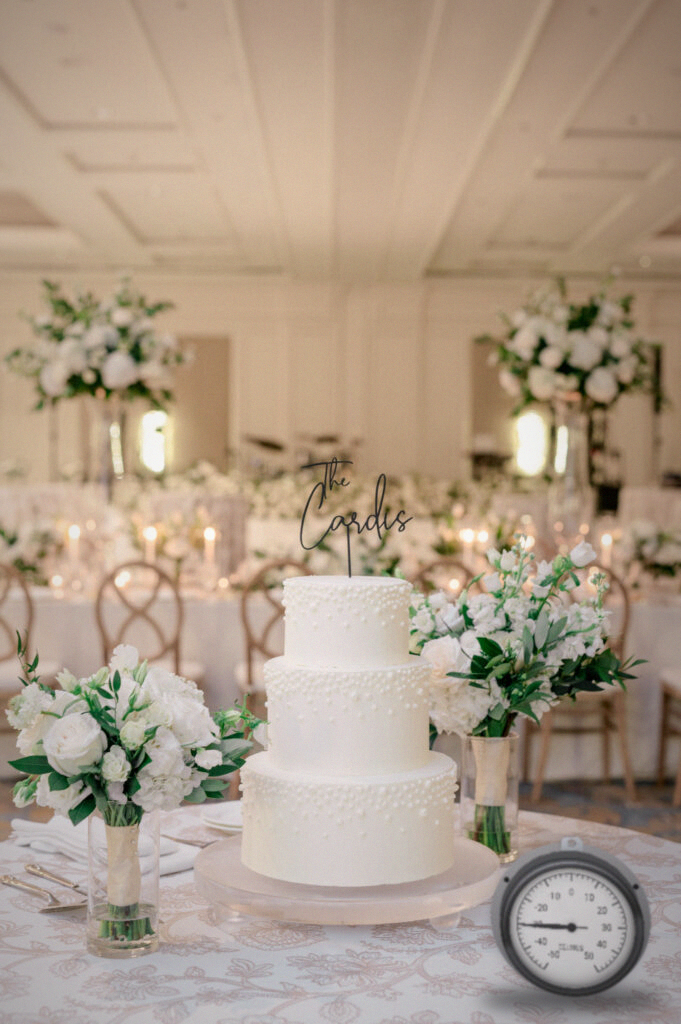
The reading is -30 °C
